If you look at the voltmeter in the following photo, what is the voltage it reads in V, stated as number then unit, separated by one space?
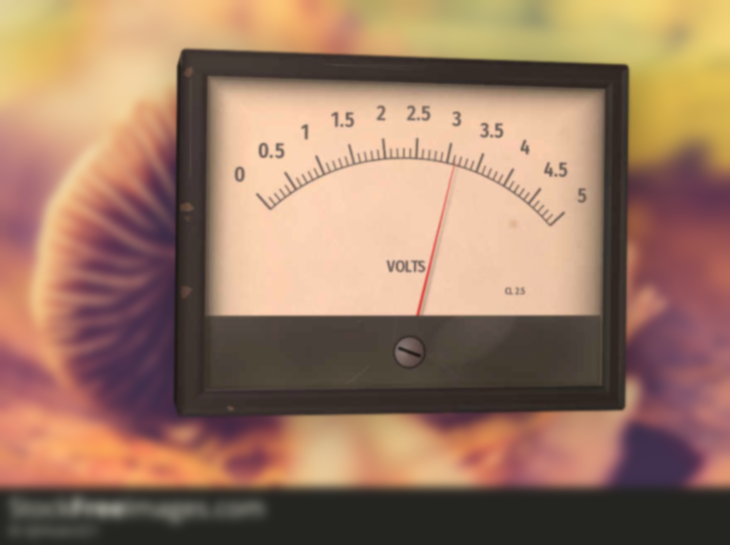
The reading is 3.1 V
